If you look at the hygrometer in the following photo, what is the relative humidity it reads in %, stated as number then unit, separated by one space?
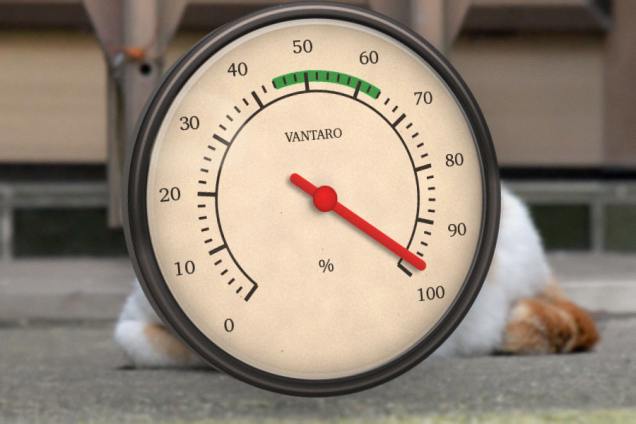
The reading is 98 %
